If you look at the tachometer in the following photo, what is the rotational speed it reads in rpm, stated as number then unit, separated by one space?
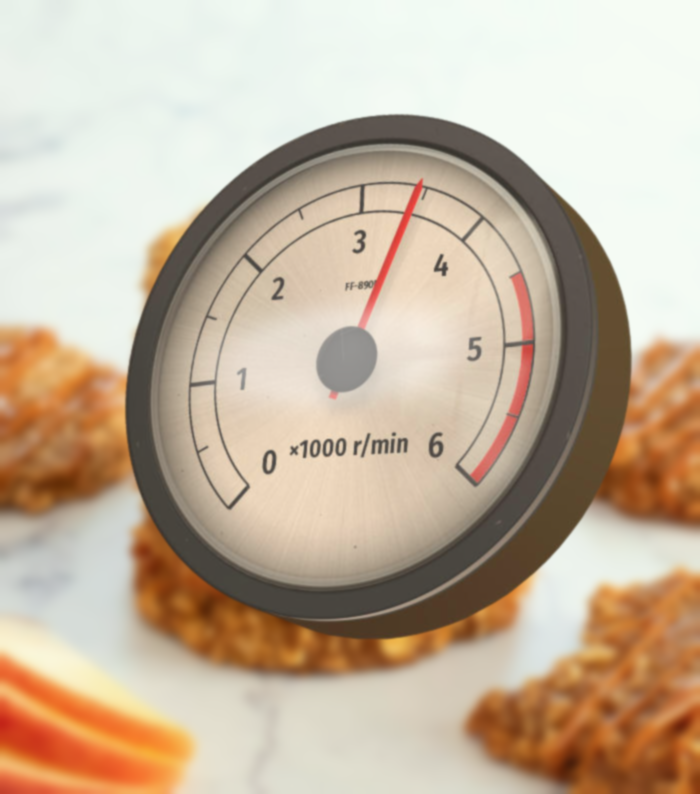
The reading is 3500 rpm
